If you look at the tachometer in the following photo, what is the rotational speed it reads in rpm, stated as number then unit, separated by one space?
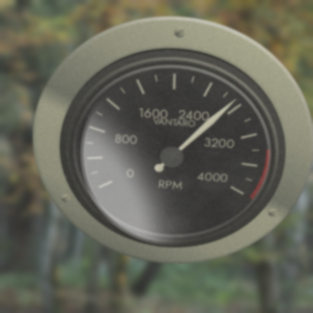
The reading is 2700 rpm
